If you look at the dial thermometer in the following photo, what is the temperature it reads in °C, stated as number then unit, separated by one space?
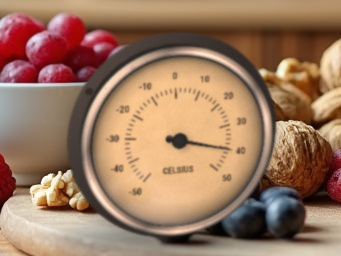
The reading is 40 °C
